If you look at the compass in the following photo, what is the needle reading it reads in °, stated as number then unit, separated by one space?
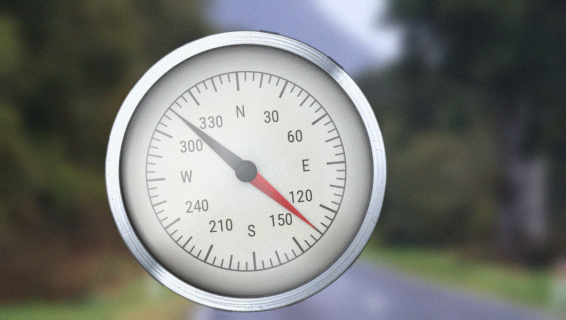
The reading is 135 °
